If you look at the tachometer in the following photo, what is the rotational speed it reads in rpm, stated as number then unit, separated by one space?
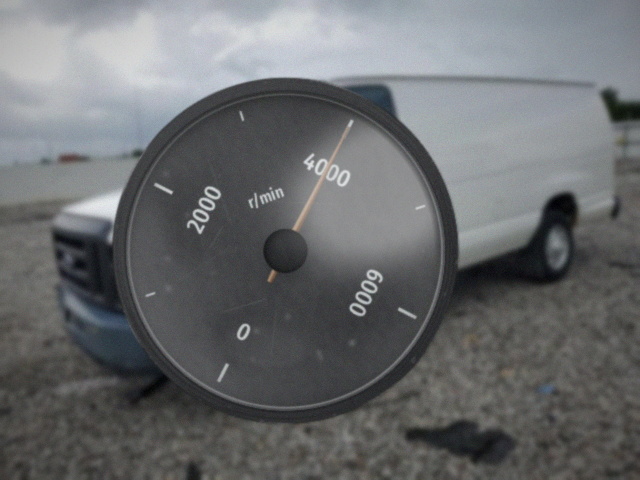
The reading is 4000 rpm
